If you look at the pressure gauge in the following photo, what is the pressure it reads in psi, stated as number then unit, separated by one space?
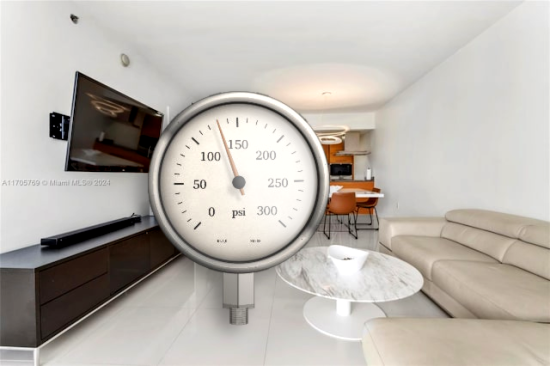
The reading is 130 psi
